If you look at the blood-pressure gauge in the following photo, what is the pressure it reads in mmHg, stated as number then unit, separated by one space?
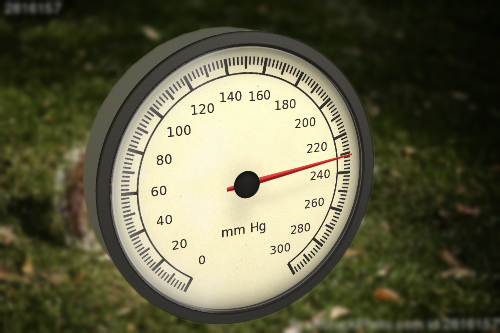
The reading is 230 mmHg
